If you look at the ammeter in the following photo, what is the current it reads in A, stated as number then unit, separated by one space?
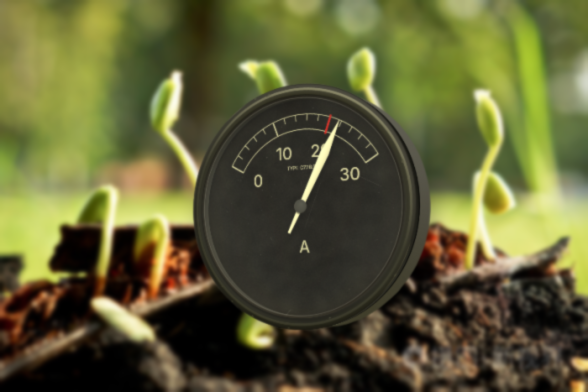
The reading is 22 A
